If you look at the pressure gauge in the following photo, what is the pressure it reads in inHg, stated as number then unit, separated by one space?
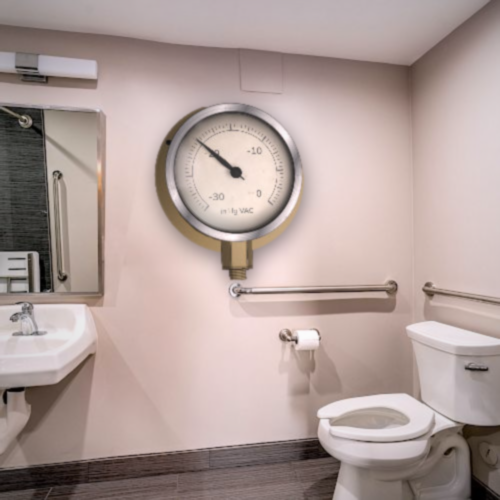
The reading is -20 inHg
